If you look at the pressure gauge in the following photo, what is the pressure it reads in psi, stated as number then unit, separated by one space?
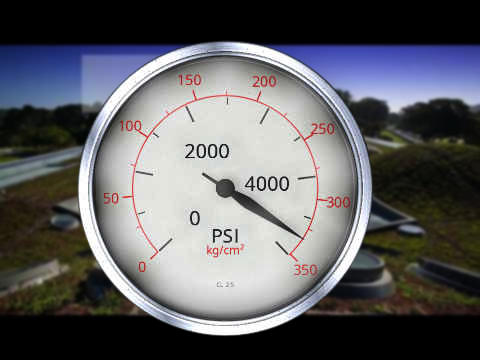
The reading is 4750 psi
